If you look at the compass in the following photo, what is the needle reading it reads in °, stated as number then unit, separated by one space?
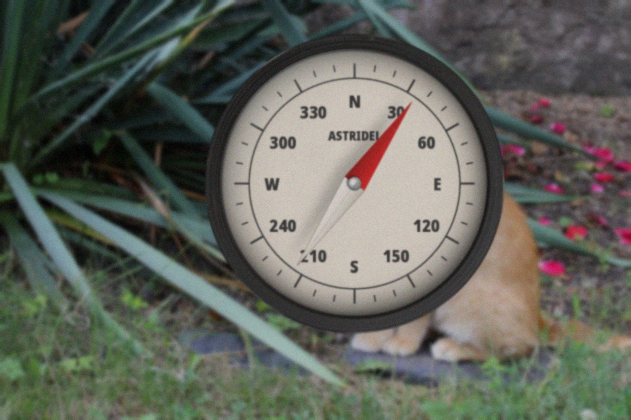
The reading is 35 °
